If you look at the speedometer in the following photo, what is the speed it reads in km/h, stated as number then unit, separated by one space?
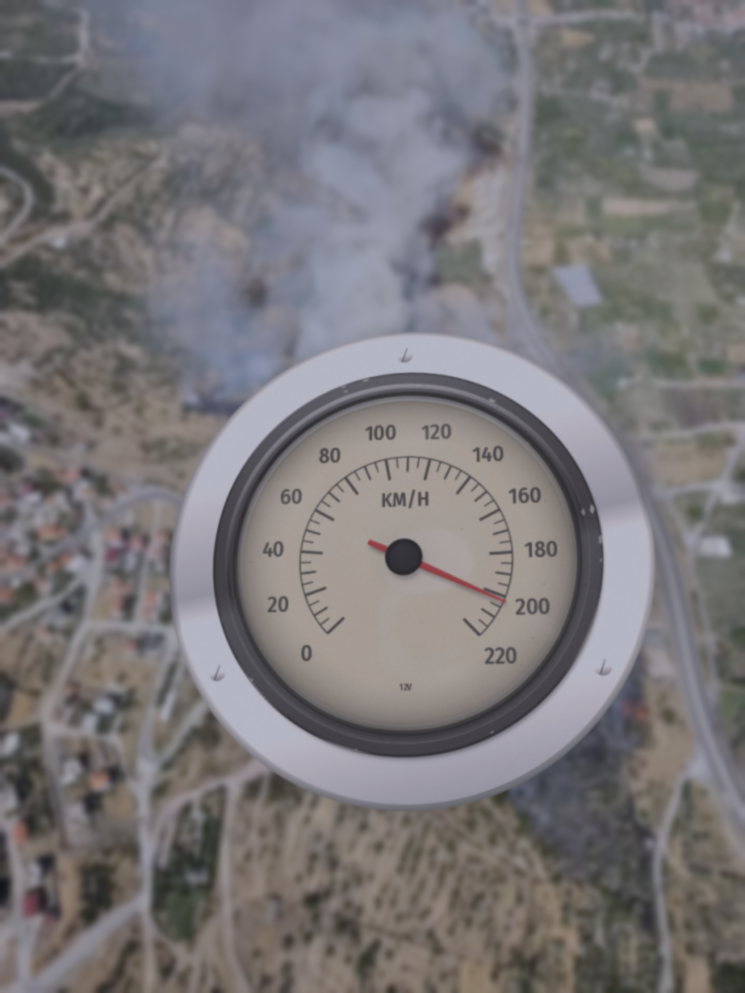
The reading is 202.5 km/h
